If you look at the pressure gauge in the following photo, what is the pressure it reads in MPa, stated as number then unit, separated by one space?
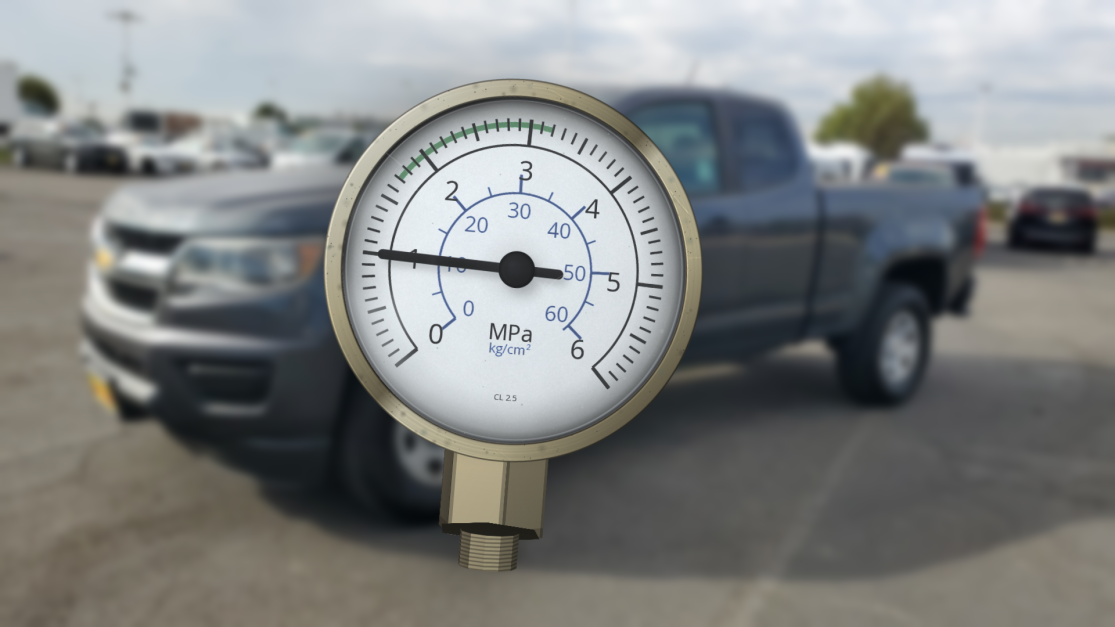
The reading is 1 MPa
